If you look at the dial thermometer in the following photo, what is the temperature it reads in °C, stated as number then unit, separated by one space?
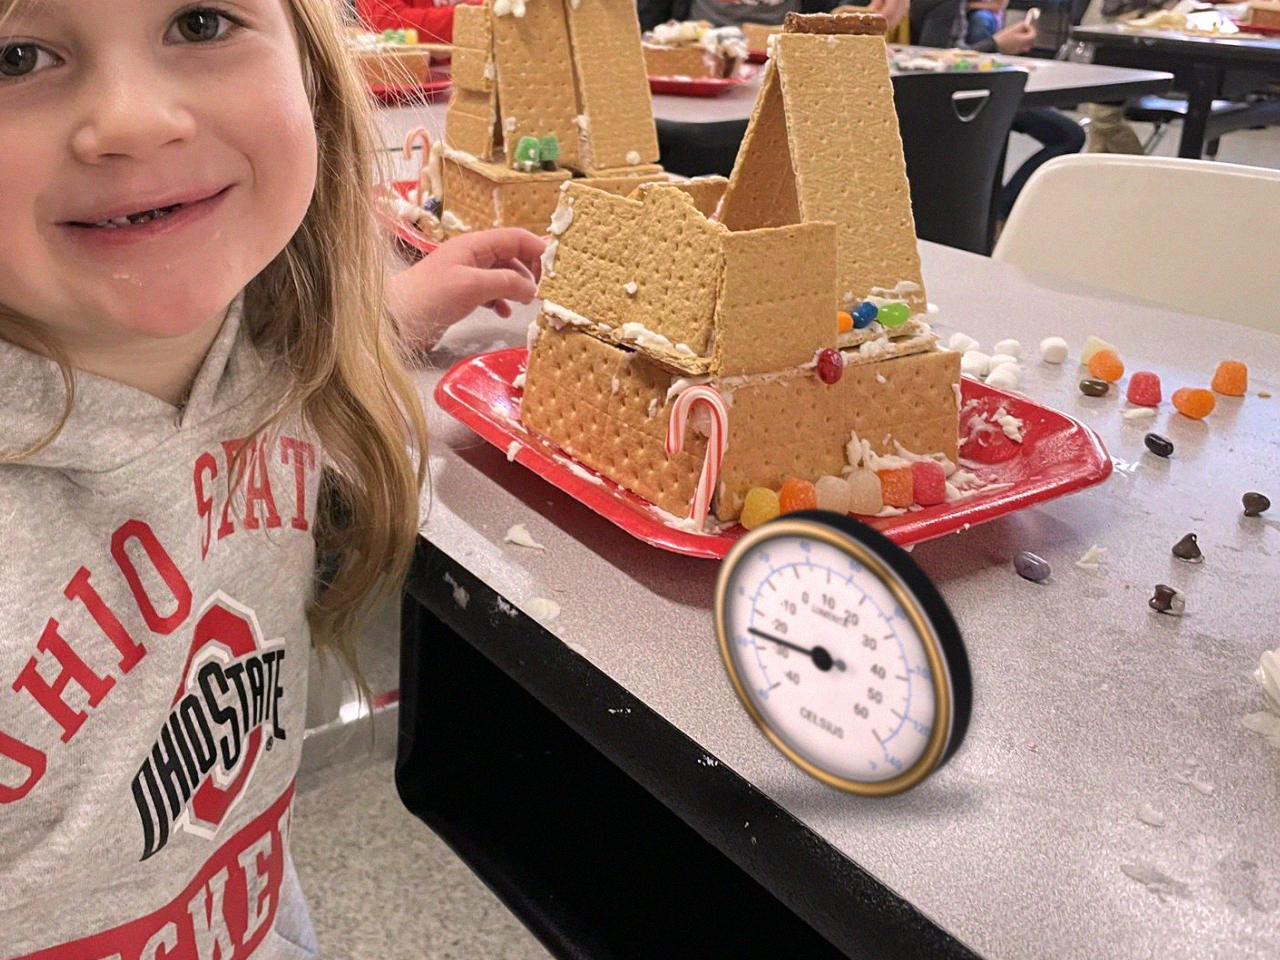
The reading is -25 °C
